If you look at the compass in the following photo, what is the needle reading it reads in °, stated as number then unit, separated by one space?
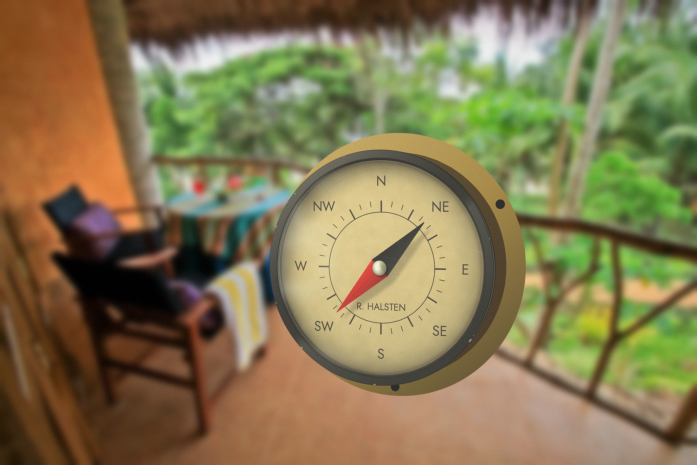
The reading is 225 °
